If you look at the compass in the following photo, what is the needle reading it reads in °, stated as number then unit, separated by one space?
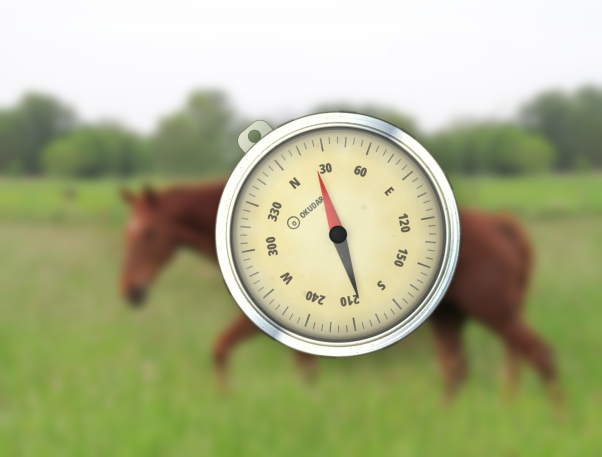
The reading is 22.5 °
